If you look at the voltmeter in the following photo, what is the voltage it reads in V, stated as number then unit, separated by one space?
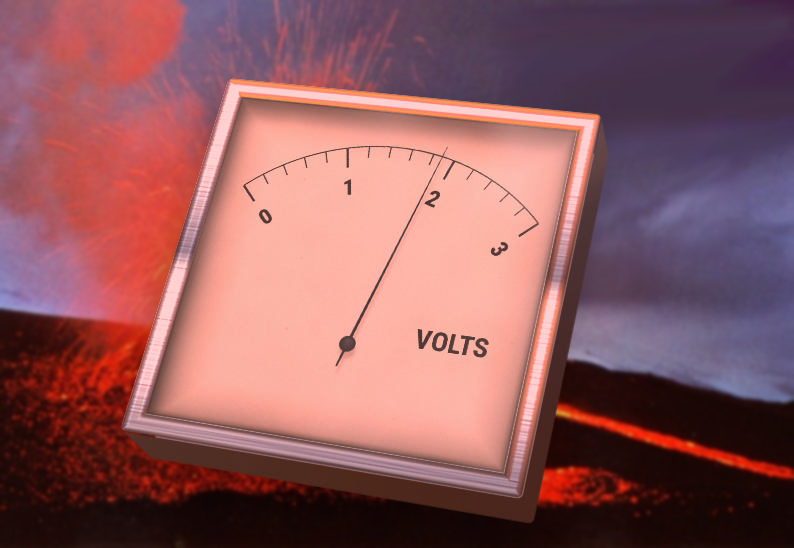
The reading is 1.9 V
